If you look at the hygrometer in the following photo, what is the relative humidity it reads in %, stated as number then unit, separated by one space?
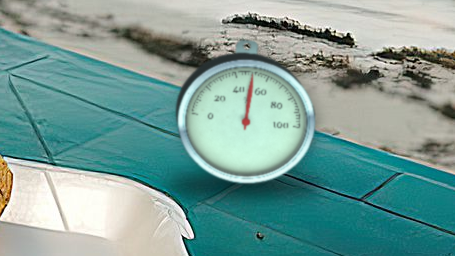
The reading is 50 %
